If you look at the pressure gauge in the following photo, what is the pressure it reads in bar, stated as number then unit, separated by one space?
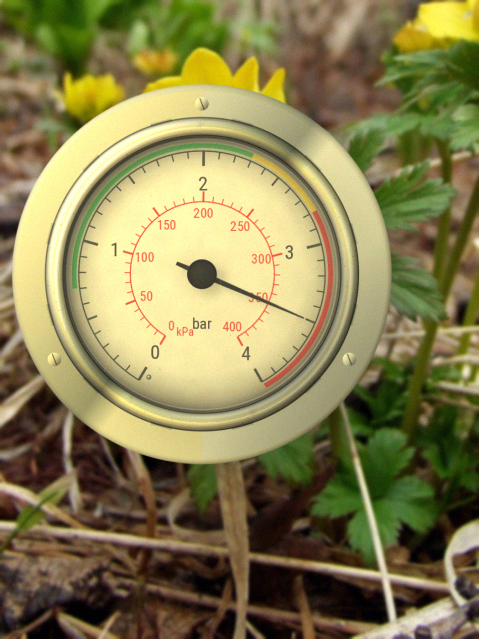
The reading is 3.5 bar
